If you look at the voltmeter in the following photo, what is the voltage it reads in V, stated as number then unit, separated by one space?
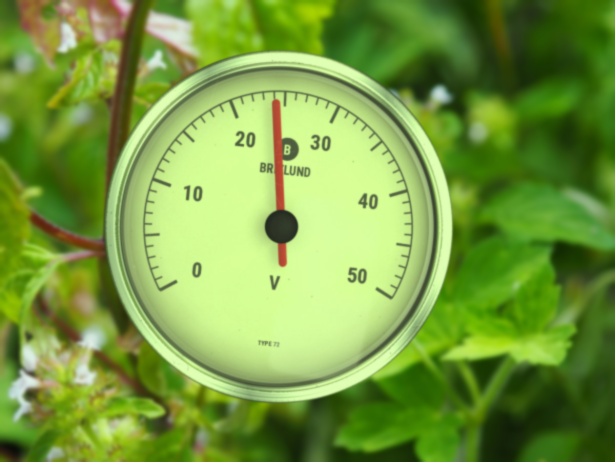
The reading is 24 V
